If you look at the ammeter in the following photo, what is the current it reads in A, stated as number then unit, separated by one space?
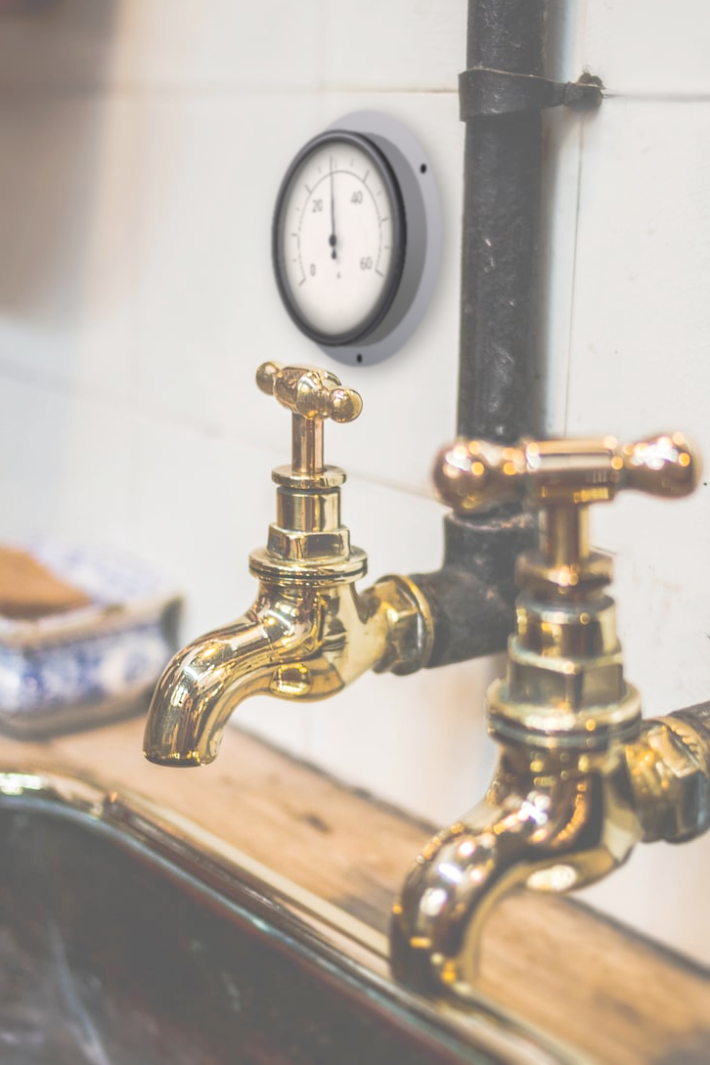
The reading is 30 A
